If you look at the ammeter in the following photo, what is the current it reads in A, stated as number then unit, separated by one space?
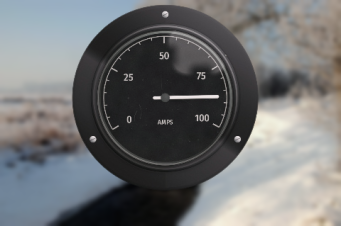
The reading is 87.5 A
